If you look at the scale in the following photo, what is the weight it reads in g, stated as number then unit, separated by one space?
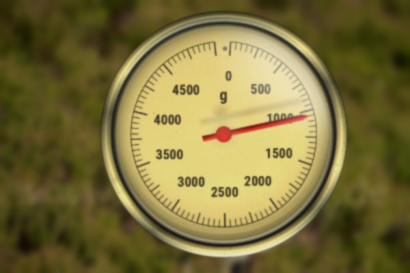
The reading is 1050 g
